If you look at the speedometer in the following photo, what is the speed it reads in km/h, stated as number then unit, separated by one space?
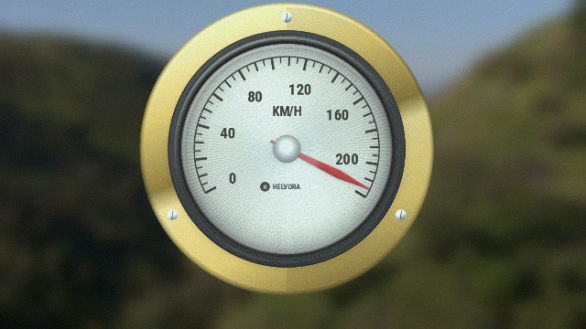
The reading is 215 km/h
